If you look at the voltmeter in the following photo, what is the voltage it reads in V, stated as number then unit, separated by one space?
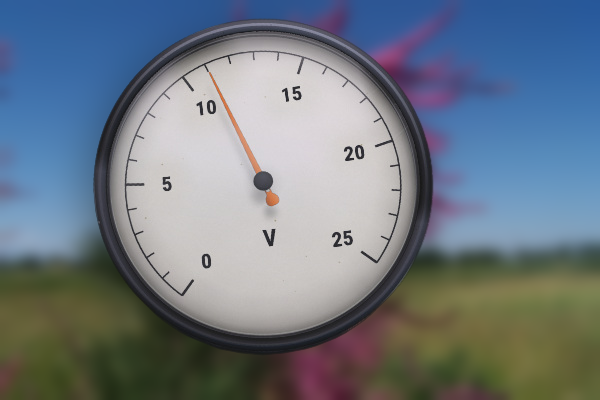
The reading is 11 V
